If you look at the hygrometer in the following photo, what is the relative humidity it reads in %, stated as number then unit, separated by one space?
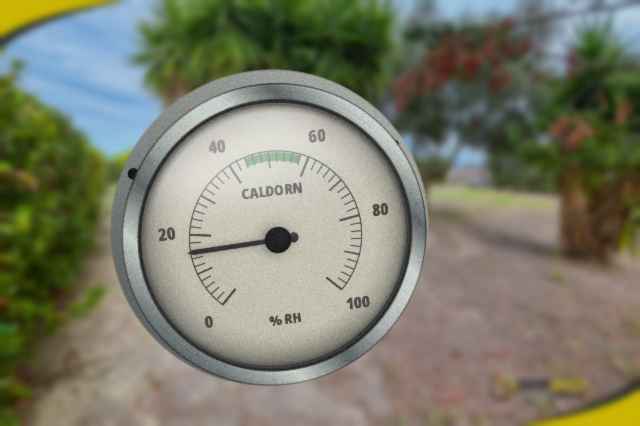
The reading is 16 %
